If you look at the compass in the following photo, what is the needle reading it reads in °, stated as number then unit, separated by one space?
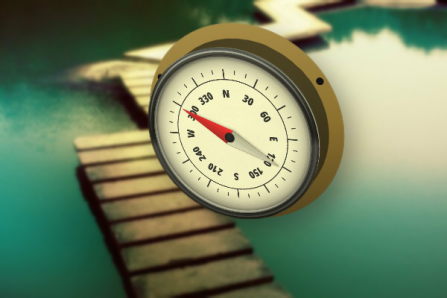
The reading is 300 °
